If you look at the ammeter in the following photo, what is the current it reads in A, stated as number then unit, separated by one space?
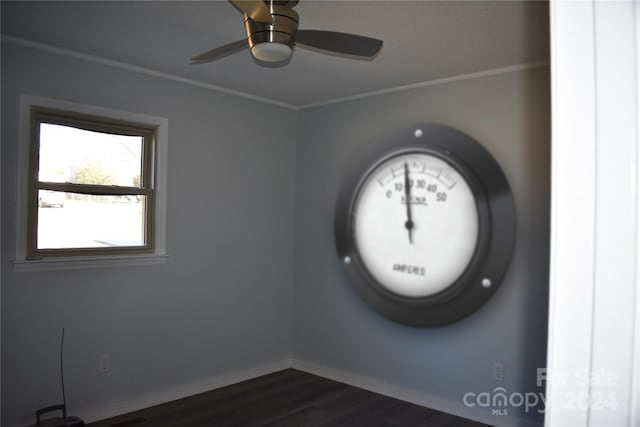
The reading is 20 A
